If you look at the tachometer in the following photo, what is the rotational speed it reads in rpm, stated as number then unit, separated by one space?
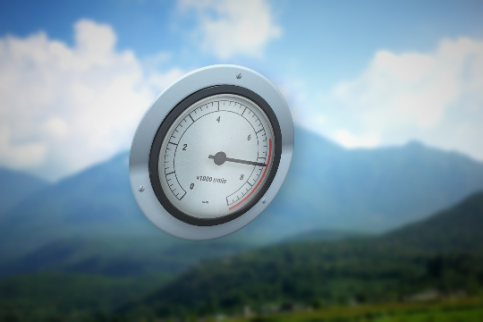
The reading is 7200 rpm
